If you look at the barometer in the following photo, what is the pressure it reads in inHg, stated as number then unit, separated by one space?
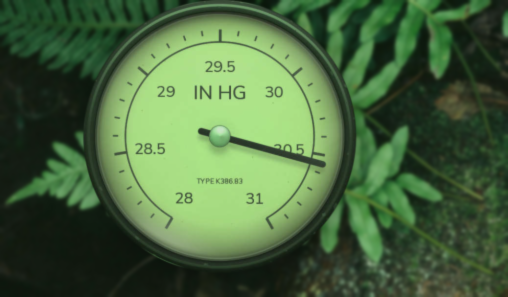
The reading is 30.55 inHg
